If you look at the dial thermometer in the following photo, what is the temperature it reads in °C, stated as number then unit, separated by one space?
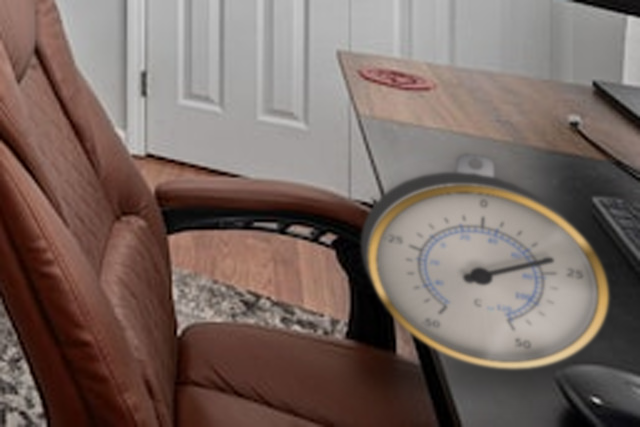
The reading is 20 °C
